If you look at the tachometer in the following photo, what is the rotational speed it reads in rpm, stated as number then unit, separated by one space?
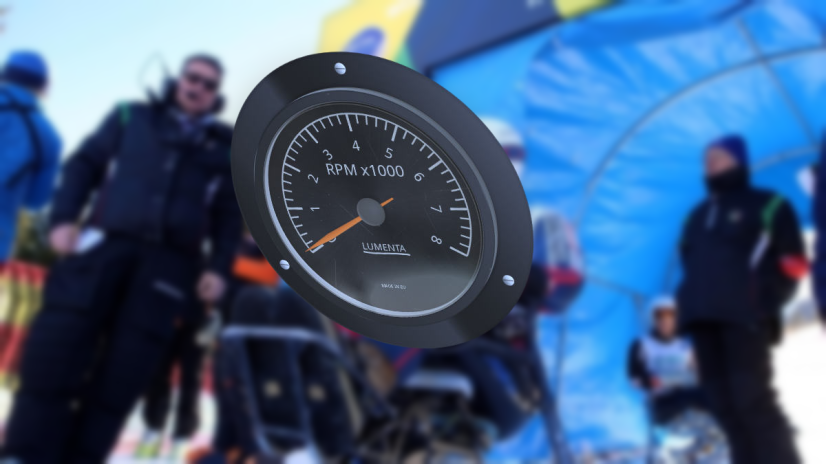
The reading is 100 rpm
